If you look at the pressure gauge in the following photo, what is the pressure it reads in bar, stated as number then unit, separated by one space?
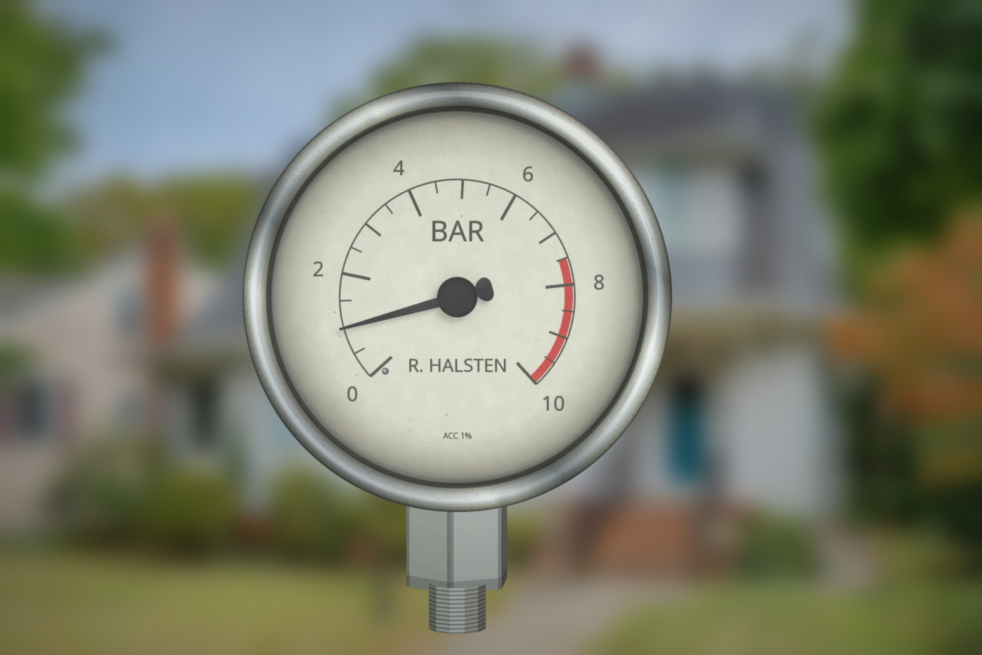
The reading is 1 bar
